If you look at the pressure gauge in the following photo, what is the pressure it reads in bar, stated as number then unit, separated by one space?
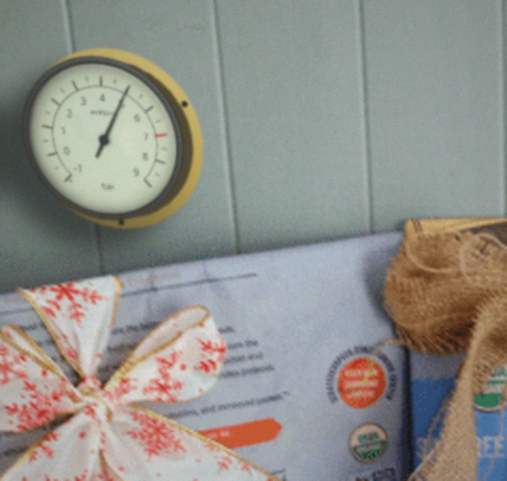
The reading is 5 bar
